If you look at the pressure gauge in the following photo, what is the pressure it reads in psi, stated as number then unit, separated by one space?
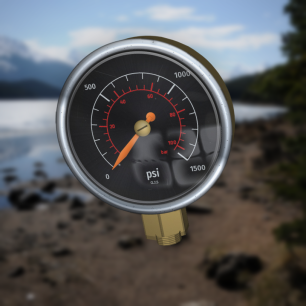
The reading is 0 psi
